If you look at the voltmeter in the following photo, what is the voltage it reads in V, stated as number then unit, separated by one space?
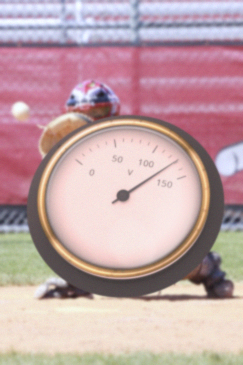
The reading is 130 V
